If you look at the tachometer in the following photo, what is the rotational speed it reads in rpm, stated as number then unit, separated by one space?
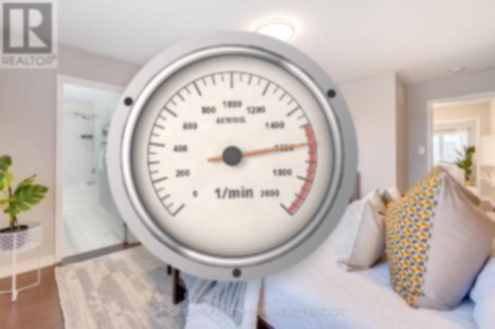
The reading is 1600 rpm
